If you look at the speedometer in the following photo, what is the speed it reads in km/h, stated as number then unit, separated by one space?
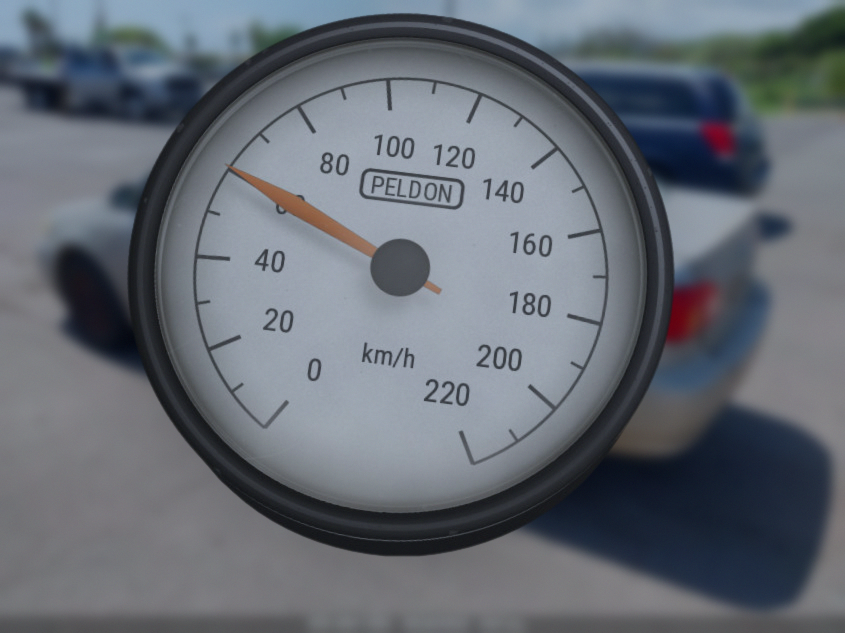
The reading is 60 km/h
